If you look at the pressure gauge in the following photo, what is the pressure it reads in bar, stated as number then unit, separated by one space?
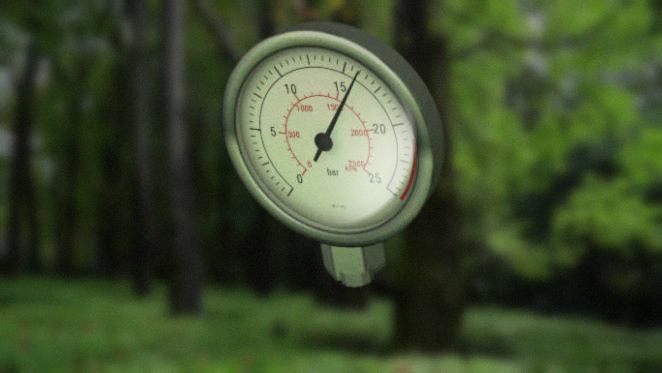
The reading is 16 bar
